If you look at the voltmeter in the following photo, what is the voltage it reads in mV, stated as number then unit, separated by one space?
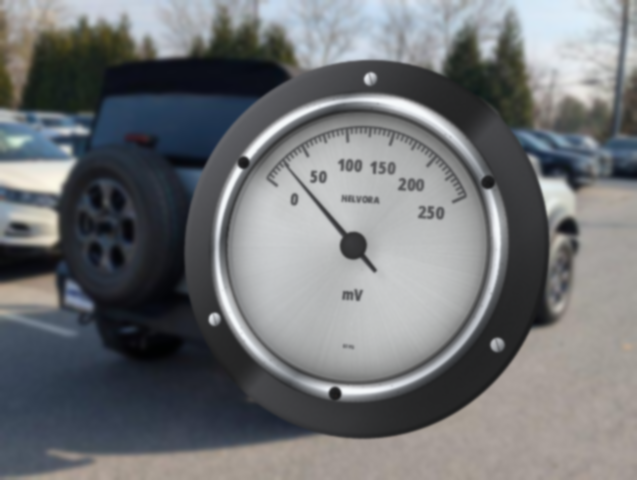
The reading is 25 mV
